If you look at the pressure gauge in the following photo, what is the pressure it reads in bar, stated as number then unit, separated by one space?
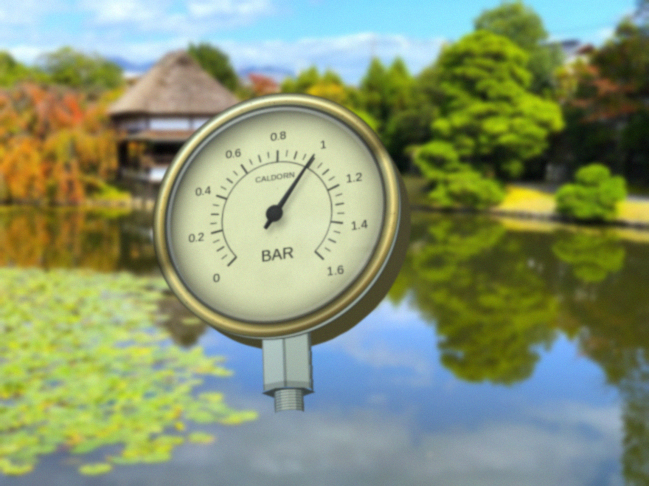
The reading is 1 bar
